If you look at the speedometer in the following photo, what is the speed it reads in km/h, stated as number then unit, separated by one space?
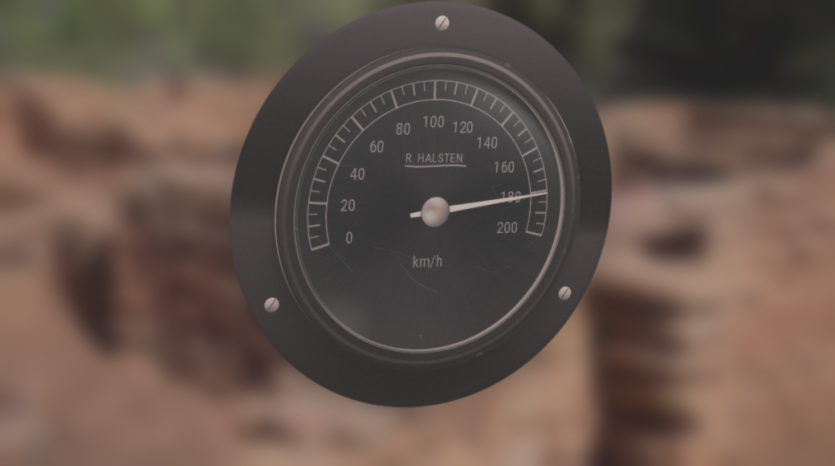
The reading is 180 km/h
